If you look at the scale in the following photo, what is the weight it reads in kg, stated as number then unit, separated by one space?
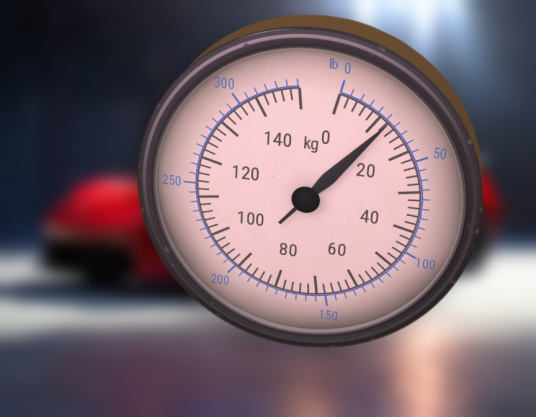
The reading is 12 kg
